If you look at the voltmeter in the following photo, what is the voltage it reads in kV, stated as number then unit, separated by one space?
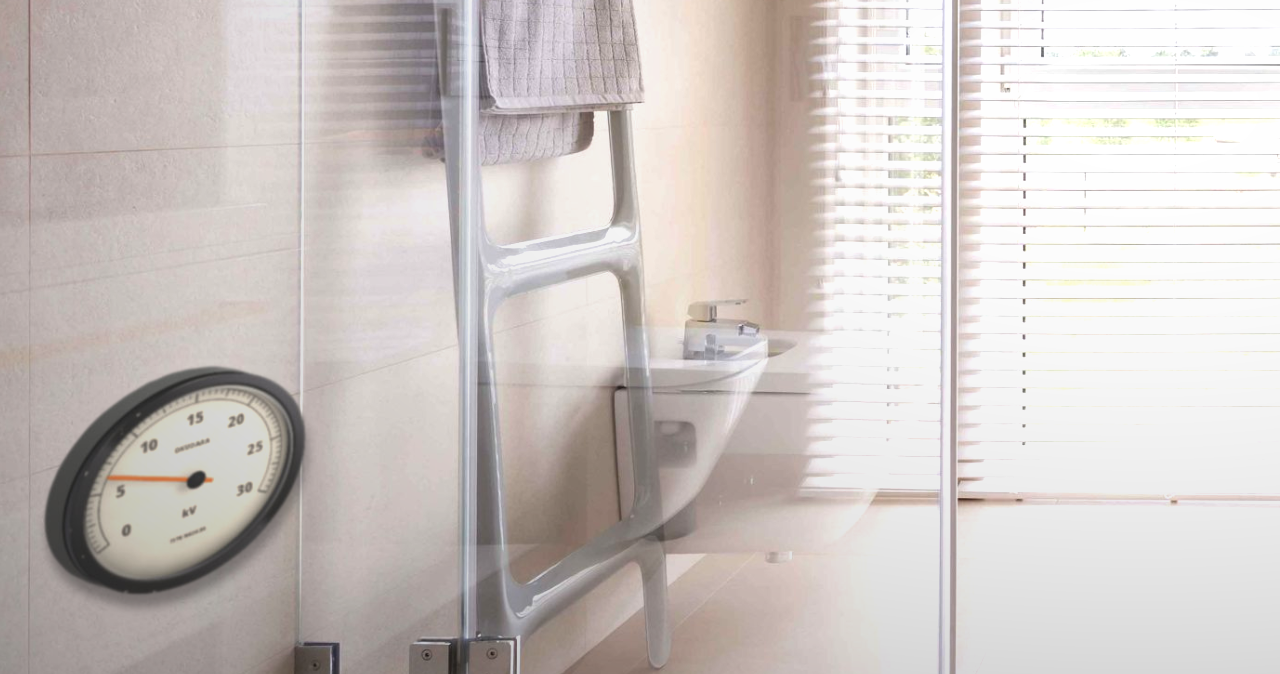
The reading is 6.5 kV
